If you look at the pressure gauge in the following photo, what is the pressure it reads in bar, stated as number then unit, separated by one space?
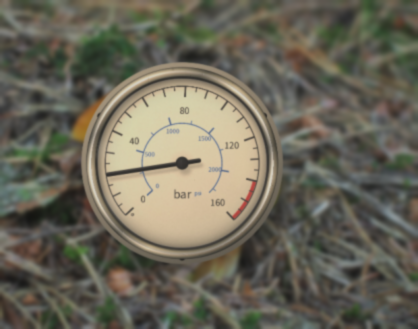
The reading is 20 bar
